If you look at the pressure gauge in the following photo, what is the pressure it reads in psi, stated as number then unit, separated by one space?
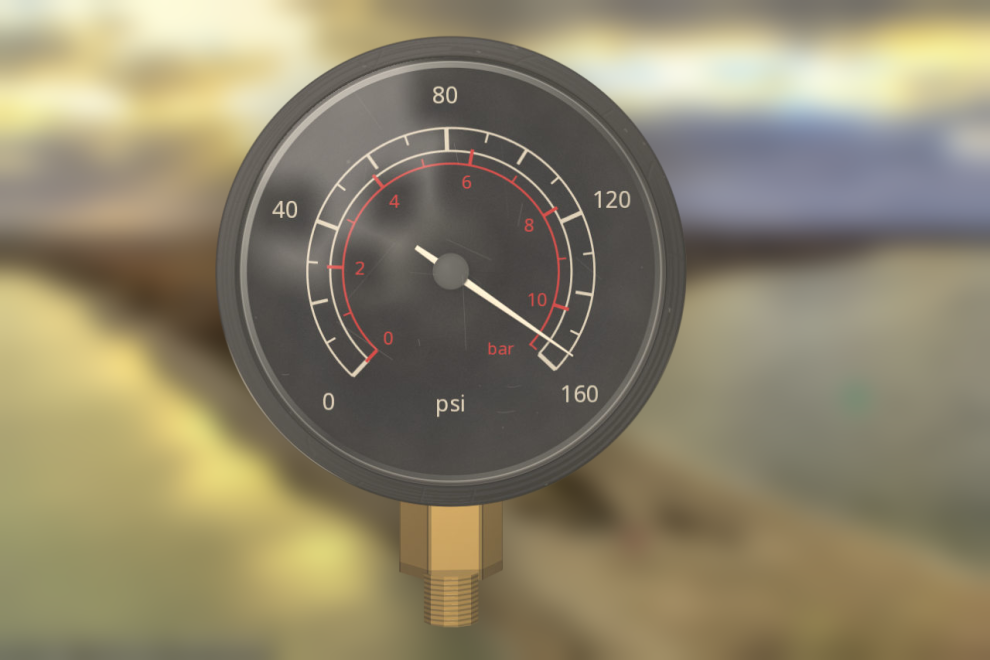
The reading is 155 psi
